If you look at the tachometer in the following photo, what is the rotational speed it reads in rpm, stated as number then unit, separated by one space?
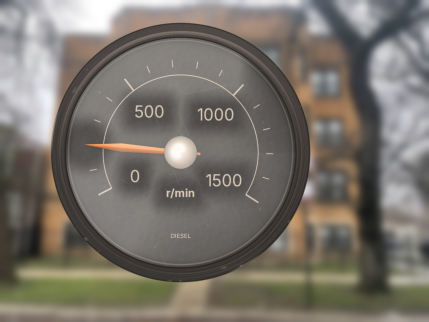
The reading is 200 rpm
